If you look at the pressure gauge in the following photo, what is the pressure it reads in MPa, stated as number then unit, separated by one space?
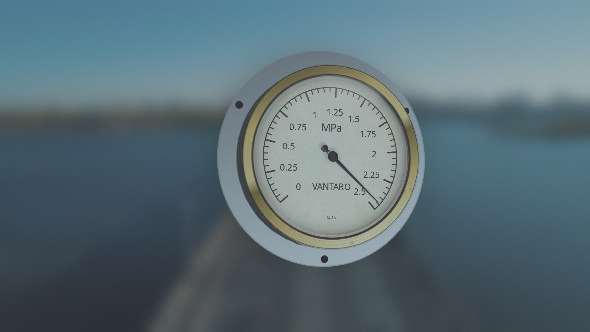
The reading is 2.45 MPa
